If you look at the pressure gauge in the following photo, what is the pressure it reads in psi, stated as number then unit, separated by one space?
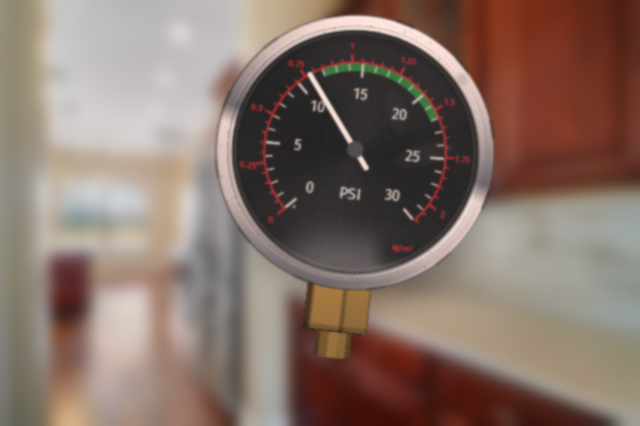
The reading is 11 psi
